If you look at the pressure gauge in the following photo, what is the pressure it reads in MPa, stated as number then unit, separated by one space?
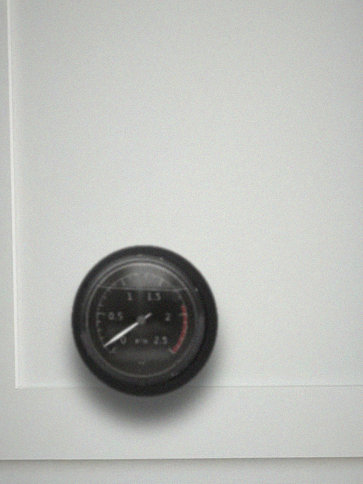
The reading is 0.1 MPa
